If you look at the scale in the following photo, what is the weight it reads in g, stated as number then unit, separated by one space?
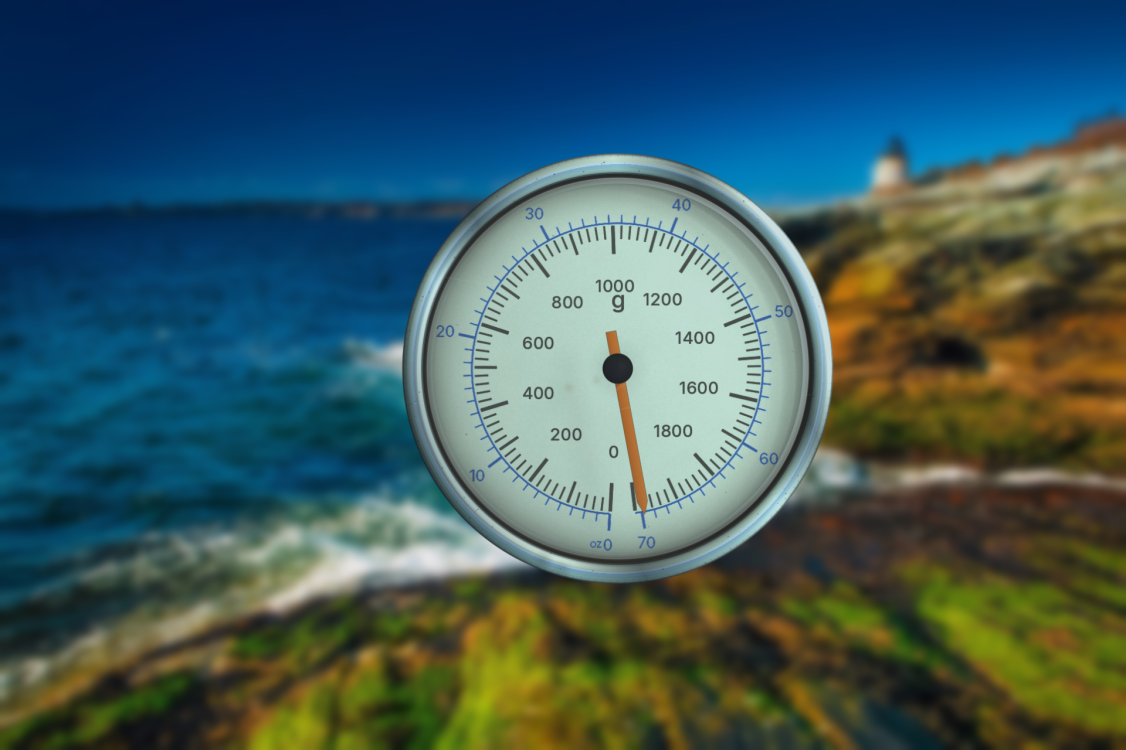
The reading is 1980 g
